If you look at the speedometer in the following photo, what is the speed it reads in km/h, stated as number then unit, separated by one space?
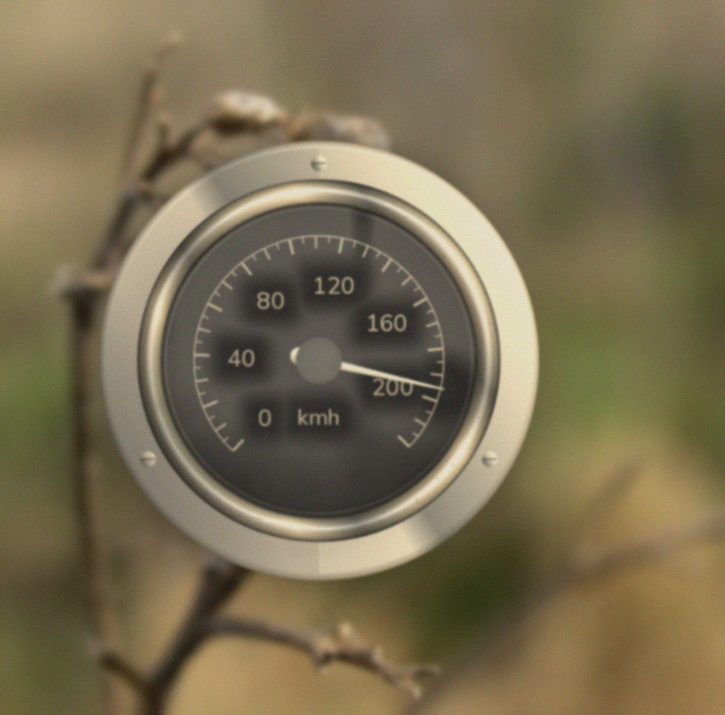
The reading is 195 km/h
